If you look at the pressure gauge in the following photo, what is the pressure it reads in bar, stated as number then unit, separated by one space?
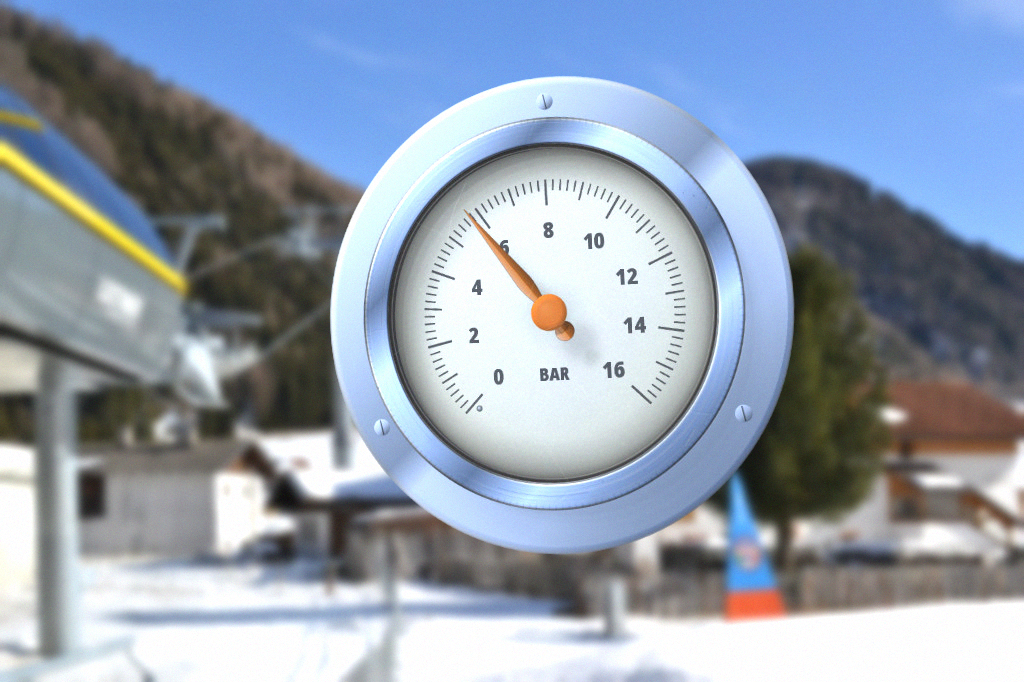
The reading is 5.8 bar
